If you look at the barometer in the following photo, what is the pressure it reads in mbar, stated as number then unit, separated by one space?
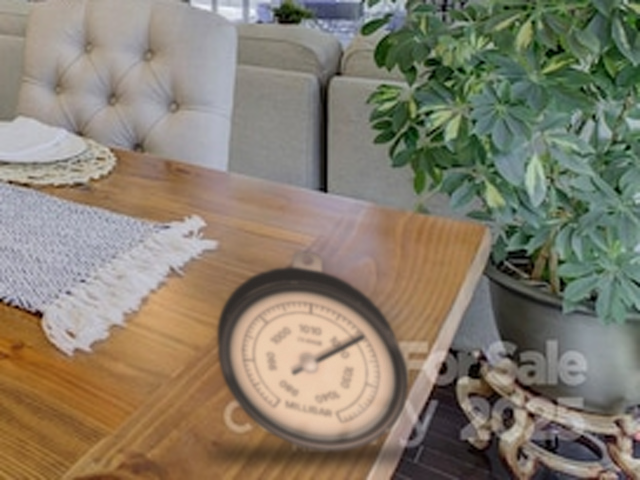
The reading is 1020 mbar
